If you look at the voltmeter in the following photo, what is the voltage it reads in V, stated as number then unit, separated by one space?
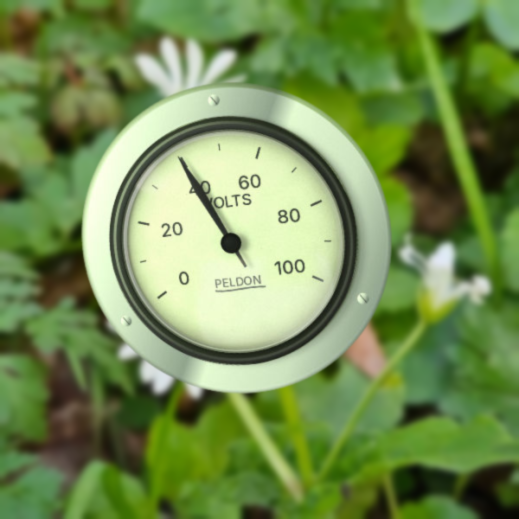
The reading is 40 V
